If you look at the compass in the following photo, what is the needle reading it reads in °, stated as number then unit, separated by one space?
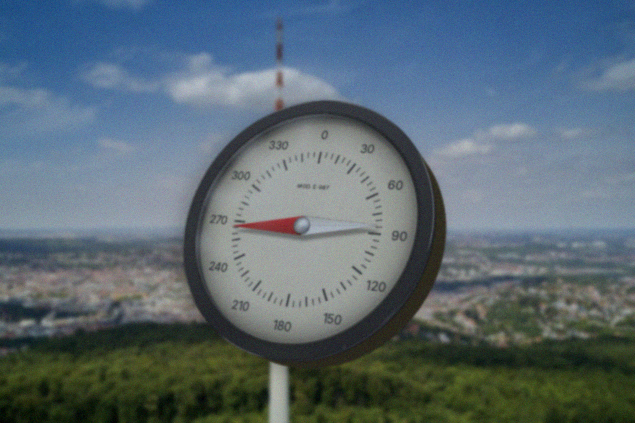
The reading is 265 °
